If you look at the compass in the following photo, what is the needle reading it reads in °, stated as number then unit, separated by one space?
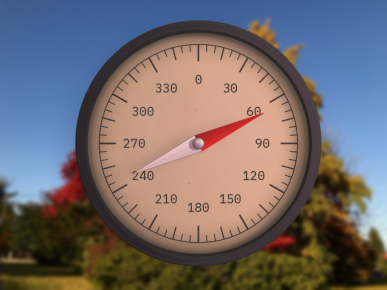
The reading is 65 °
